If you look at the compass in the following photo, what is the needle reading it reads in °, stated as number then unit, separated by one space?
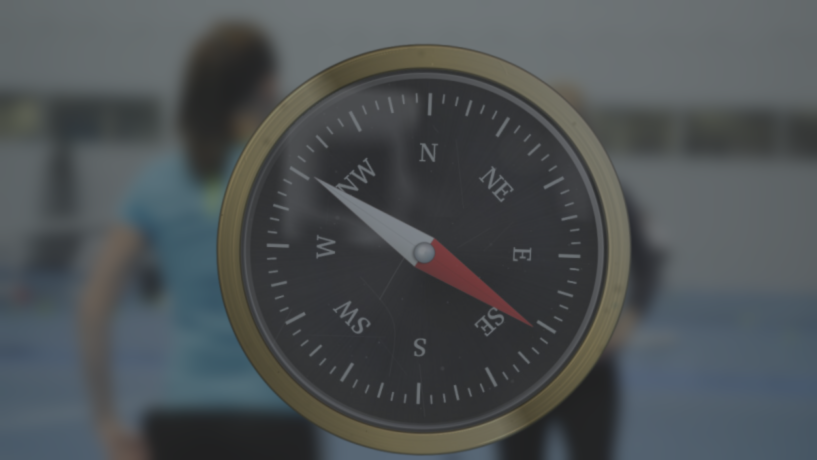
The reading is 122.5 °
